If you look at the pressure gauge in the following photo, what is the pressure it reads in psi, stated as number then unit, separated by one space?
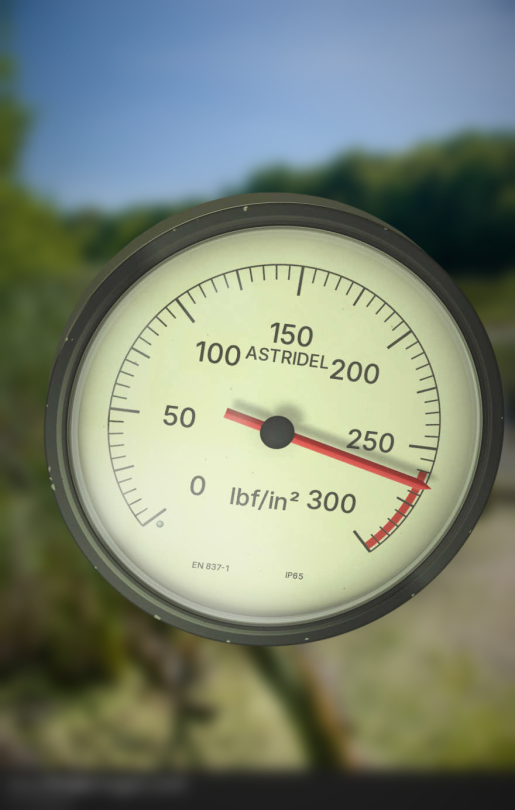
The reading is 265 psi
